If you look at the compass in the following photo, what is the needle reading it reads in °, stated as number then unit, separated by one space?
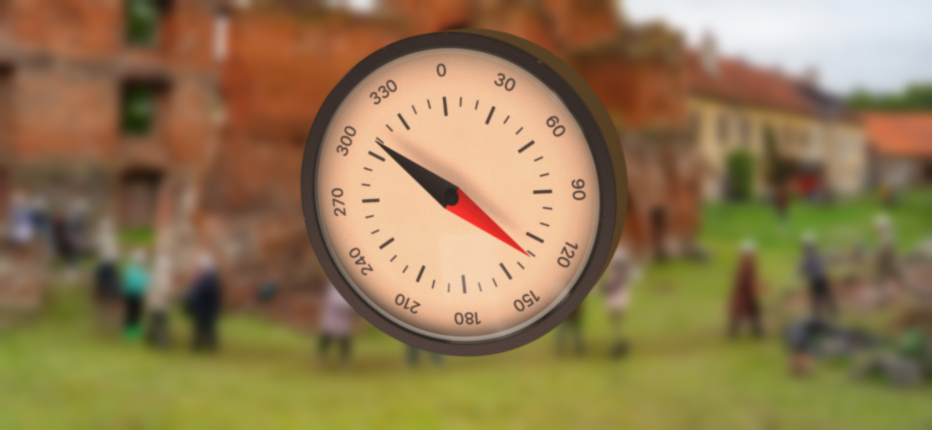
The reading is 130 °
